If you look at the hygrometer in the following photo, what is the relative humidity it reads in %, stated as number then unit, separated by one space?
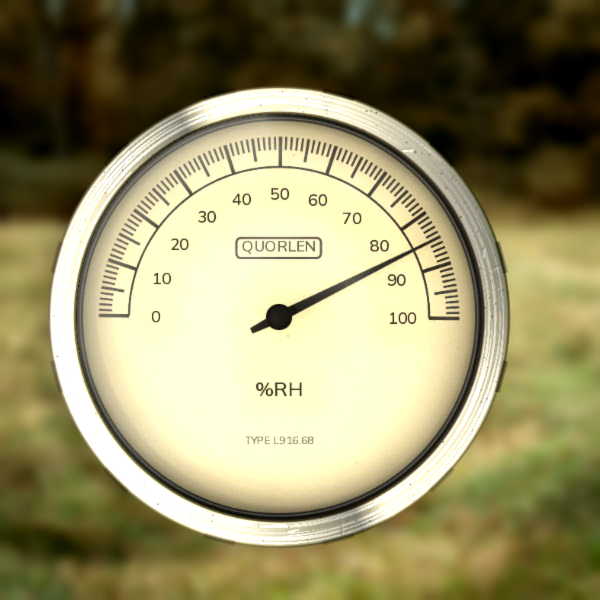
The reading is 85 %
